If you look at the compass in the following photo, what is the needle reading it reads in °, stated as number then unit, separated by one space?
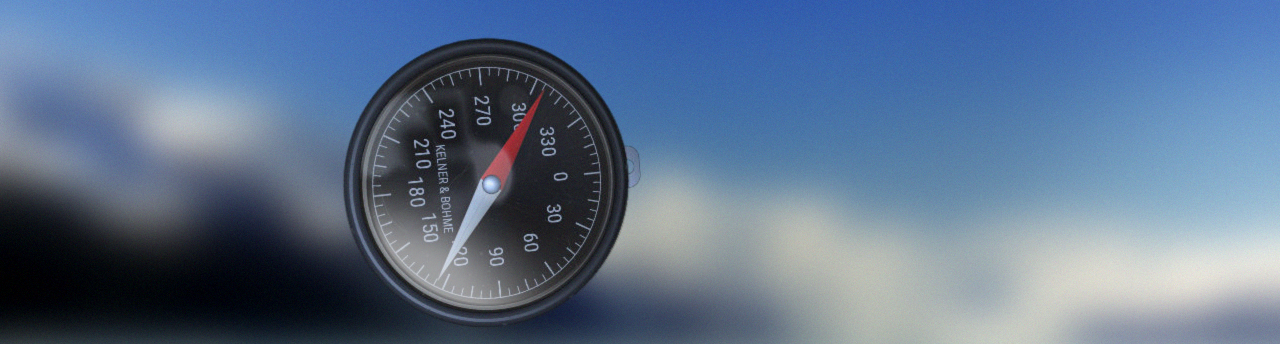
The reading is 305 °
